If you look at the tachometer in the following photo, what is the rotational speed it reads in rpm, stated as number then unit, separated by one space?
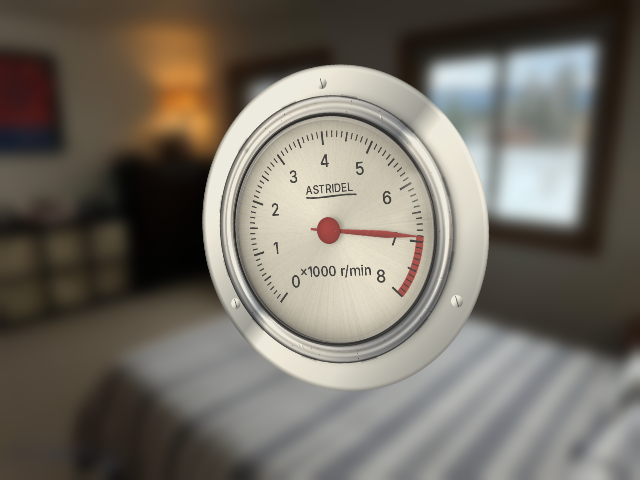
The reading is 6900 rpm
